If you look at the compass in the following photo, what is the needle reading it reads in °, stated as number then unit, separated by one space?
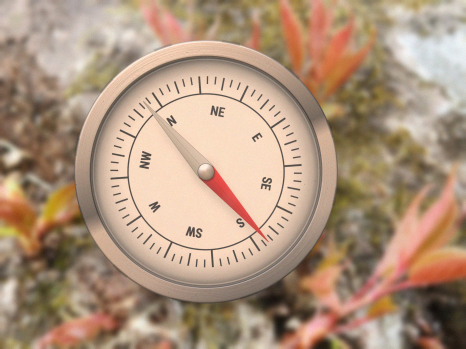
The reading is 172.5 °
